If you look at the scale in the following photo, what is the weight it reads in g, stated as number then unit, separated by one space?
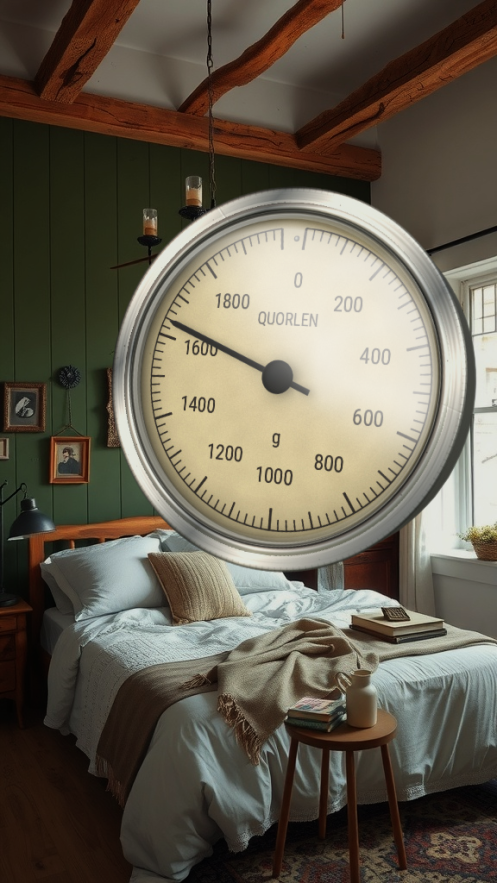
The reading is 1640 g
